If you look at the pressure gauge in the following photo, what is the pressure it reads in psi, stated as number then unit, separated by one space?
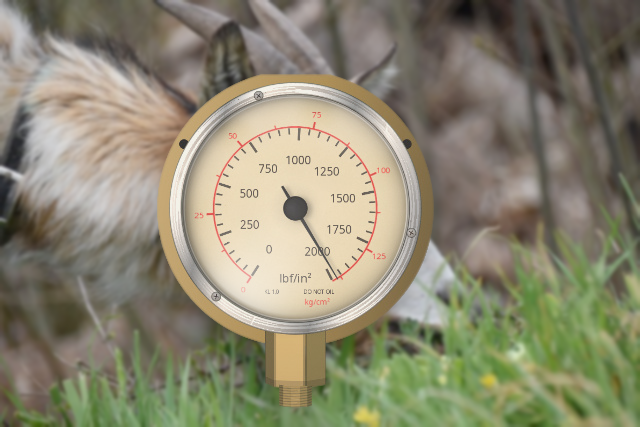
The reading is 1975 psi
